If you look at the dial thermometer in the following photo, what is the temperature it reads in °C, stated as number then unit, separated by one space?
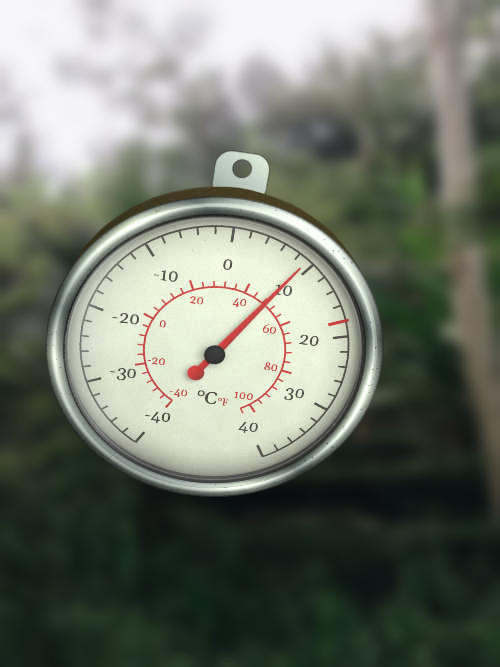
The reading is 9 °C
